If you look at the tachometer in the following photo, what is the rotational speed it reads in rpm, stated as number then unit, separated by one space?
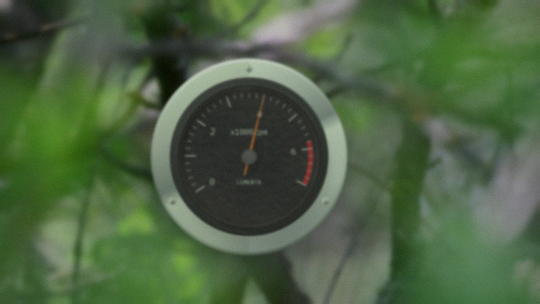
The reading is 4000 rpm
